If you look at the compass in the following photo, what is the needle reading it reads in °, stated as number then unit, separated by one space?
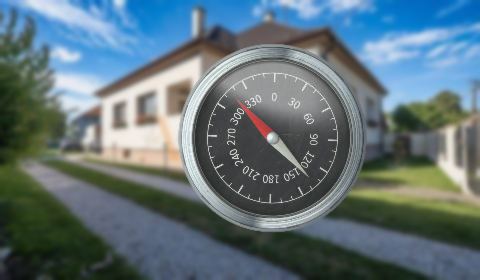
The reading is 315 °
